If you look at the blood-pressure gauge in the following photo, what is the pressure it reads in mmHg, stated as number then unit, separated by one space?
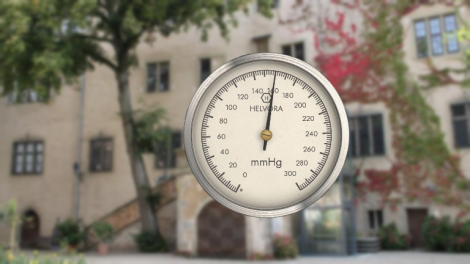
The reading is 160 mmHg
